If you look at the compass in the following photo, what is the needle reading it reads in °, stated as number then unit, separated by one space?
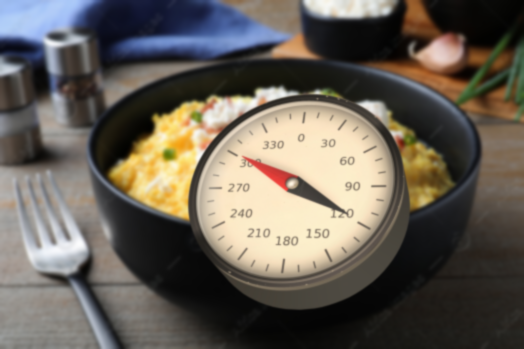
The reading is 300 °
